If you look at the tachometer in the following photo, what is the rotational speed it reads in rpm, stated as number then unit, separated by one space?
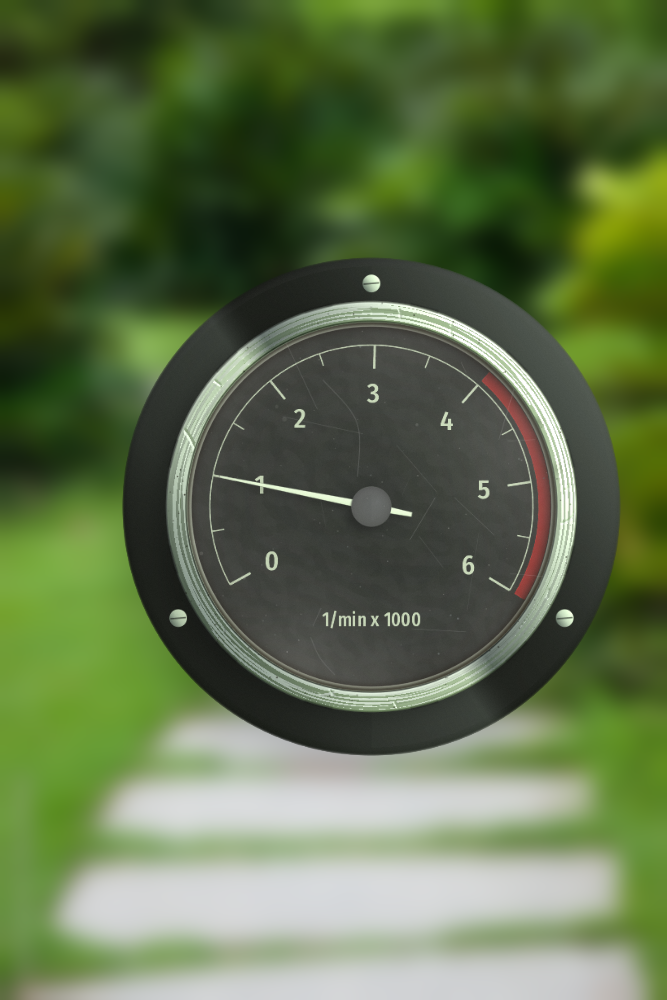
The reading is 1000 rpm
